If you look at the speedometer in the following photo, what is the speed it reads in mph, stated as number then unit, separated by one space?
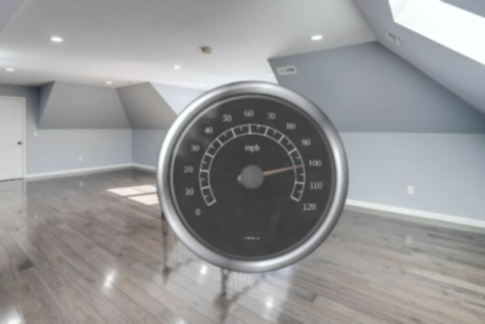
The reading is 100 mph
